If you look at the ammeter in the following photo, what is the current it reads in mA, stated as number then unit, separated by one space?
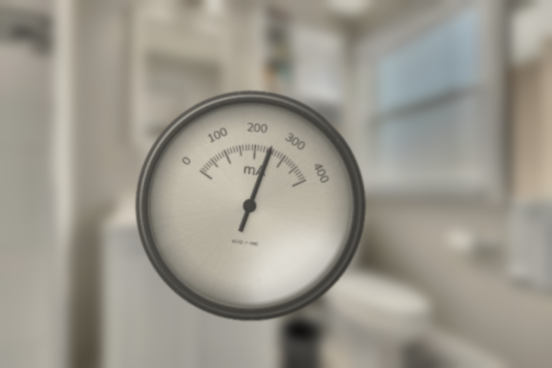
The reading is 250 mA
